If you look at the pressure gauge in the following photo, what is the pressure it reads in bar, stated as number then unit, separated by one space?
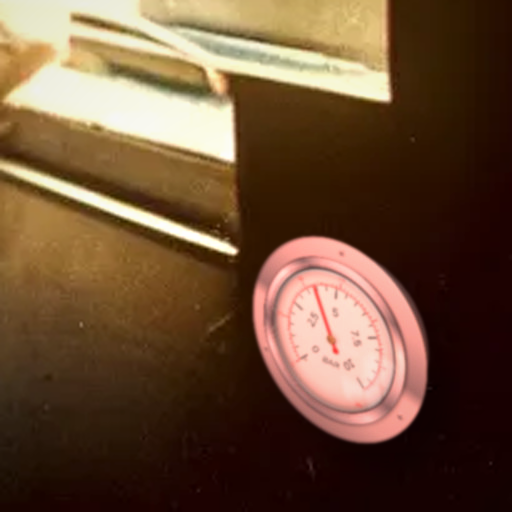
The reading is 4 bar
